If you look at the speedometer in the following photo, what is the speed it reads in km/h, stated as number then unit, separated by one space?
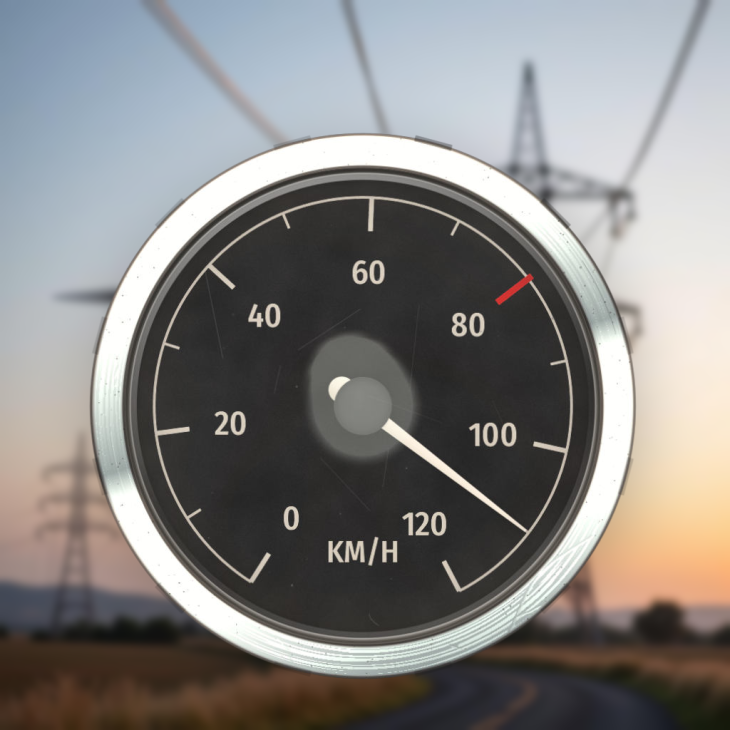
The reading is 110 km/h
